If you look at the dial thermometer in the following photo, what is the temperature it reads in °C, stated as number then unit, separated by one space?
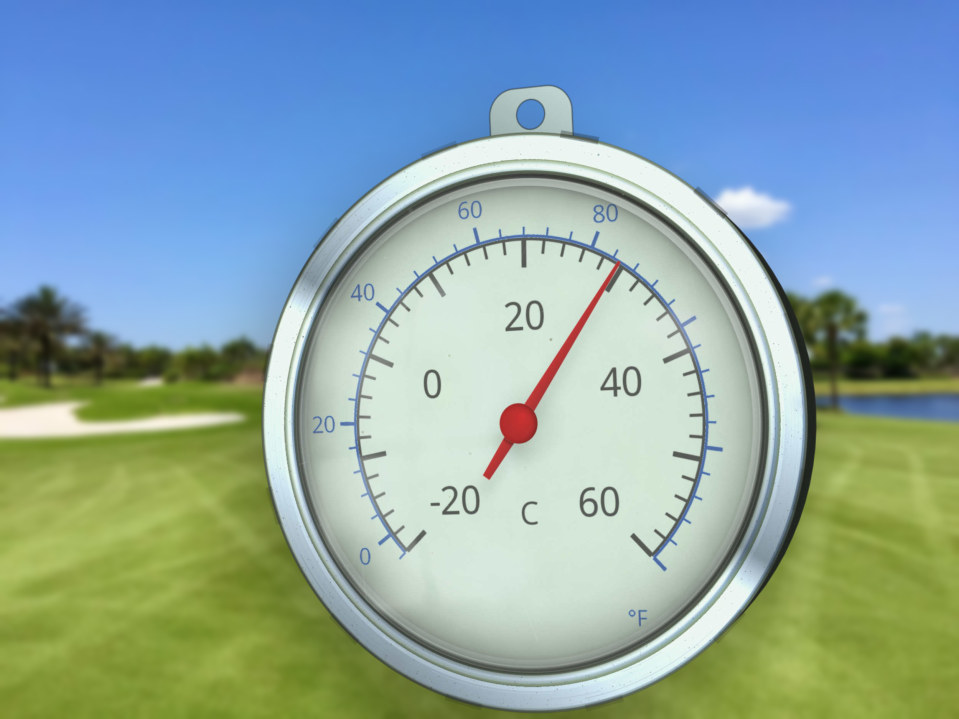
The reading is 30 °C
